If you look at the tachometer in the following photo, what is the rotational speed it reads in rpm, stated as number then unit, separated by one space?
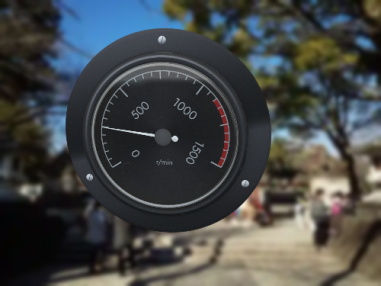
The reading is 250 rpm
